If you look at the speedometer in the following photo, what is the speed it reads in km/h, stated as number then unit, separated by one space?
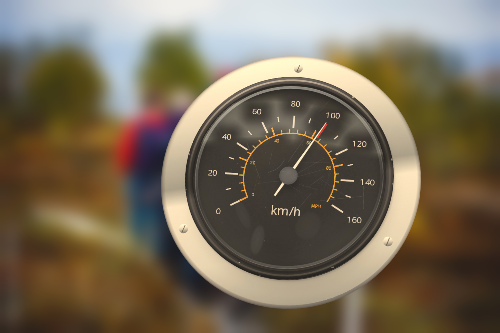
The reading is 100 km/h
